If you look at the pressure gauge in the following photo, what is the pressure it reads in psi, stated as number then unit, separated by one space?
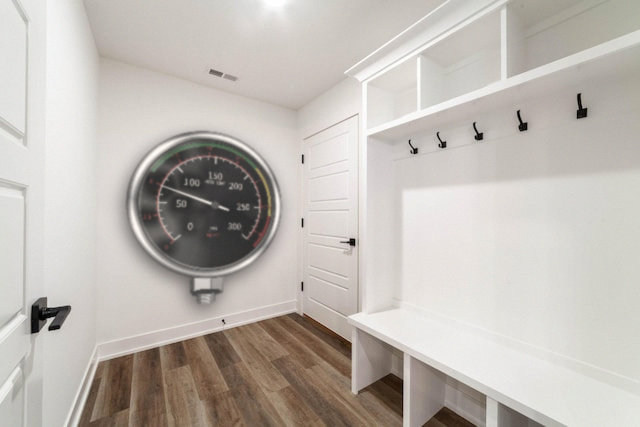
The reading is 70 psi
